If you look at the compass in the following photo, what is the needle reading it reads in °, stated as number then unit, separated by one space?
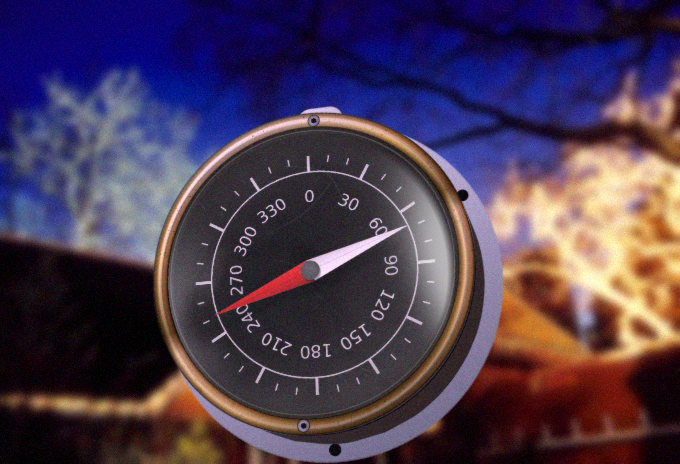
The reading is 250 °
